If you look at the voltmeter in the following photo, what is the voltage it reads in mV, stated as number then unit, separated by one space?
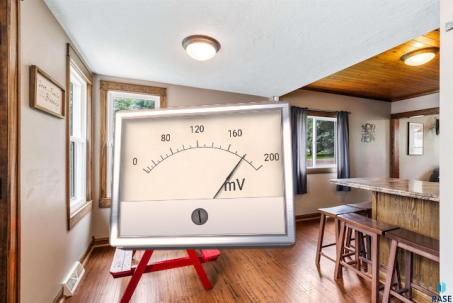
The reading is 180 mV
